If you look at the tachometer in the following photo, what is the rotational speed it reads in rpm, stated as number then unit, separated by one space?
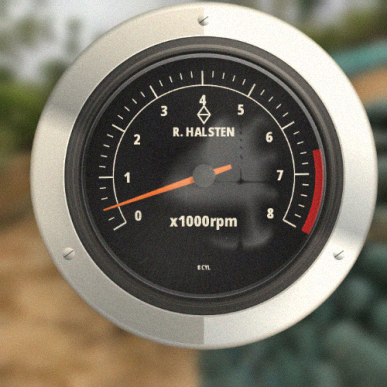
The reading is 400 rpm
